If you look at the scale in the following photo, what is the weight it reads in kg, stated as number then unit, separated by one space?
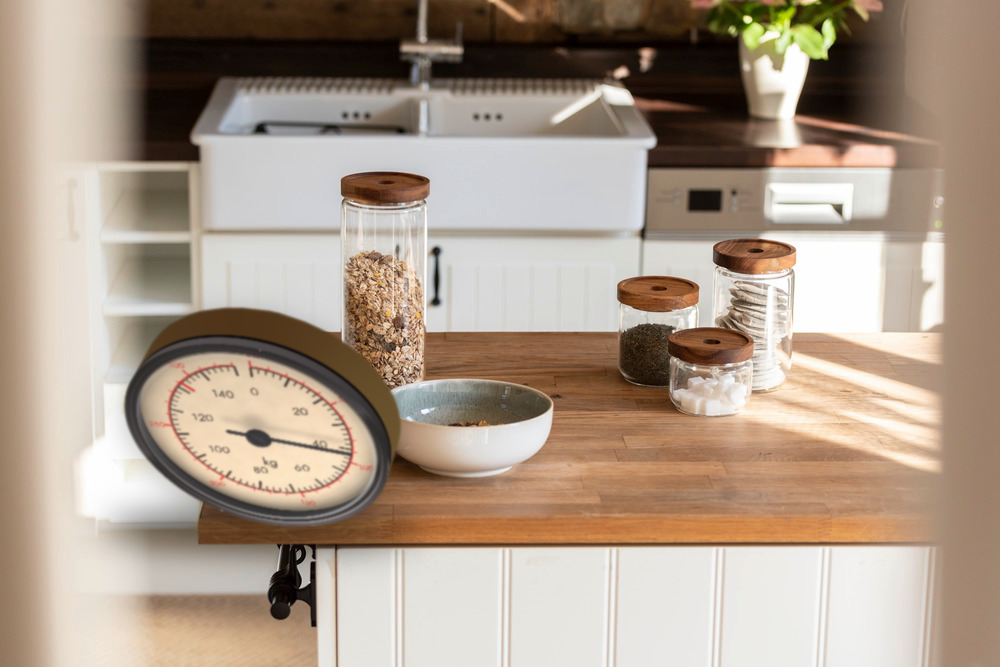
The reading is 40 kg
